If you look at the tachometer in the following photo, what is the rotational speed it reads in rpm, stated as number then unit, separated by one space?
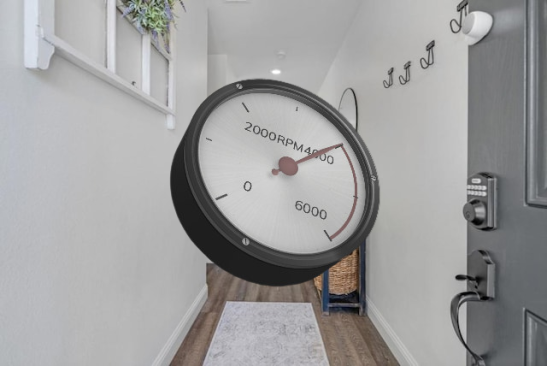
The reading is 4000 rpm
